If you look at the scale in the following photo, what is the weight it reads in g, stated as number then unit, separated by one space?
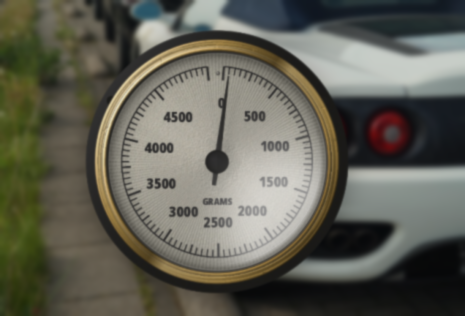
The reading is 50 g
